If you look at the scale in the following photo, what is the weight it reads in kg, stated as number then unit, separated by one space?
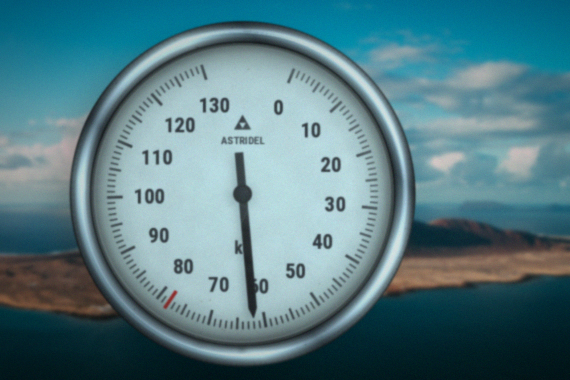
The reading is 62 kg
